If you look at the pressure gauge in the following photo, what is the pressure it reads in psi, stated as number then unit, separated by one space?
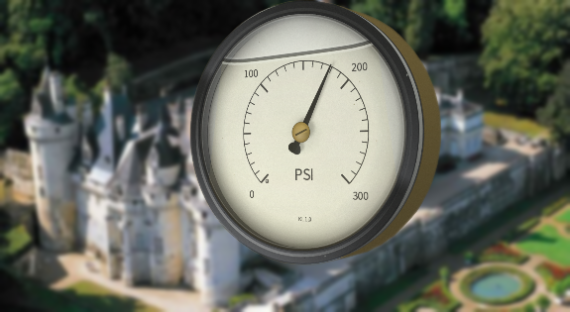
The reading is 180 psi
